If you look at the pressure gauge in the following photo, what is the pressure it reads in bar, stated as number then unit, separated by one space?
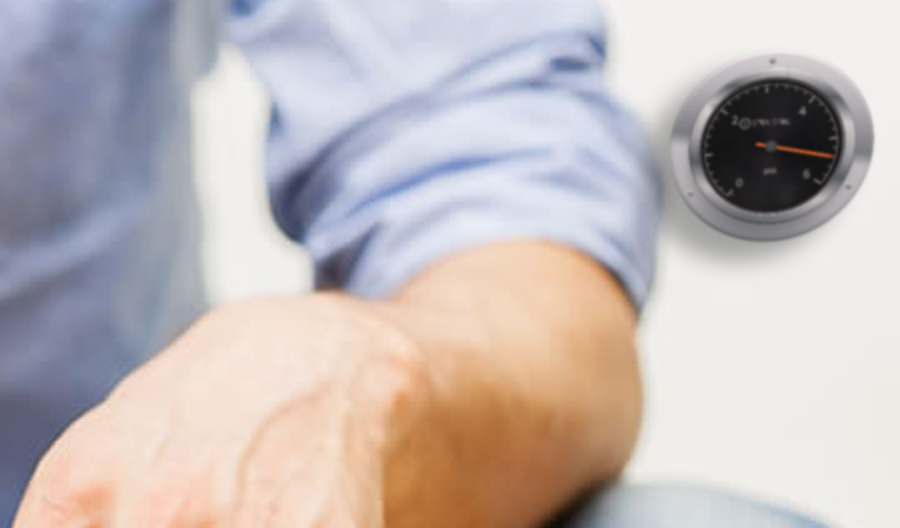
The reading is 5.4 bar
